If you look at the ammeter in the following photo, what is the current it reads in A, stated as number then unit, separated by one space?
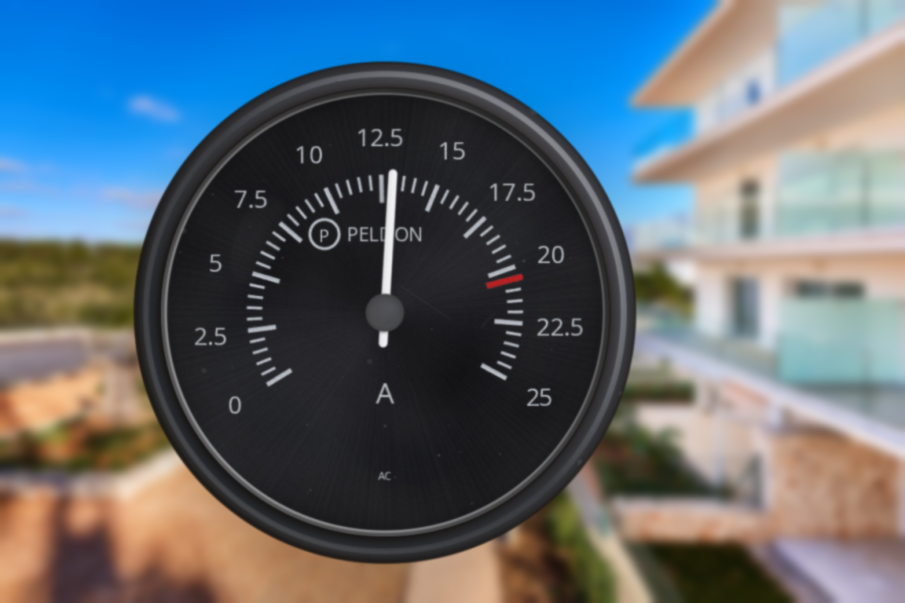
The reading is 13 A
